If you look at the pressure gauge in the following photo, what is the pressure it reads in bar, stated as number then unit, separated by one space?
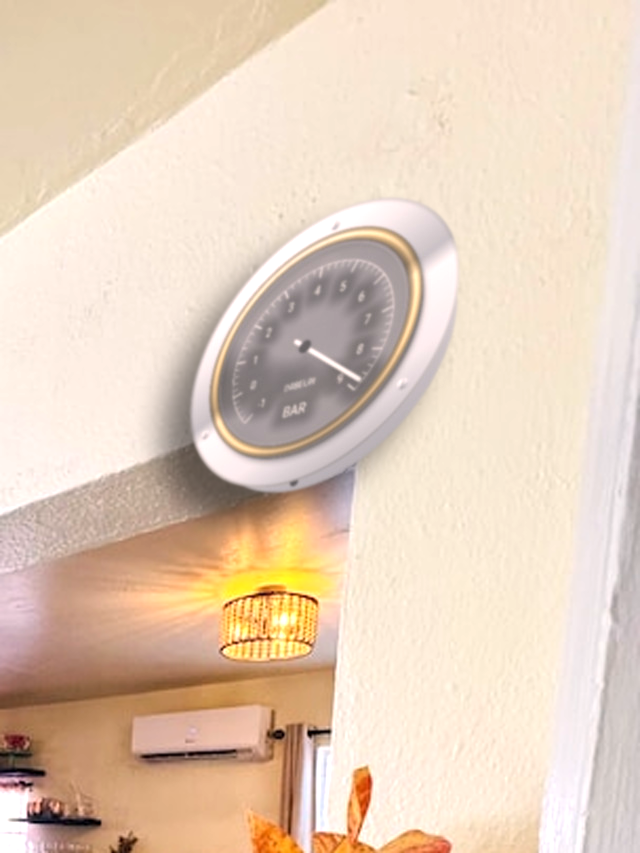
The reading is 8.8 bar
